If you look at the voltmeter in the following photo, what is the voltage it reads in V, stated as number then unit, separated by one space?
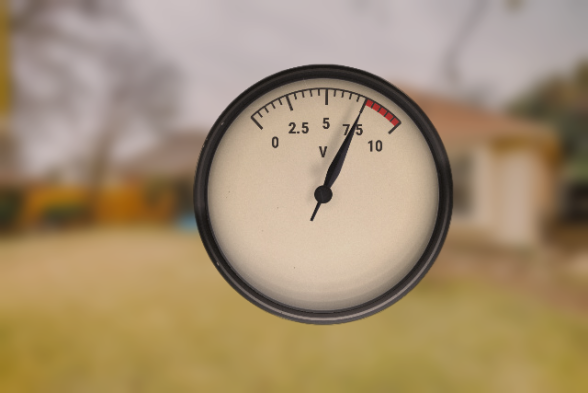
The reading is 7.5 V
